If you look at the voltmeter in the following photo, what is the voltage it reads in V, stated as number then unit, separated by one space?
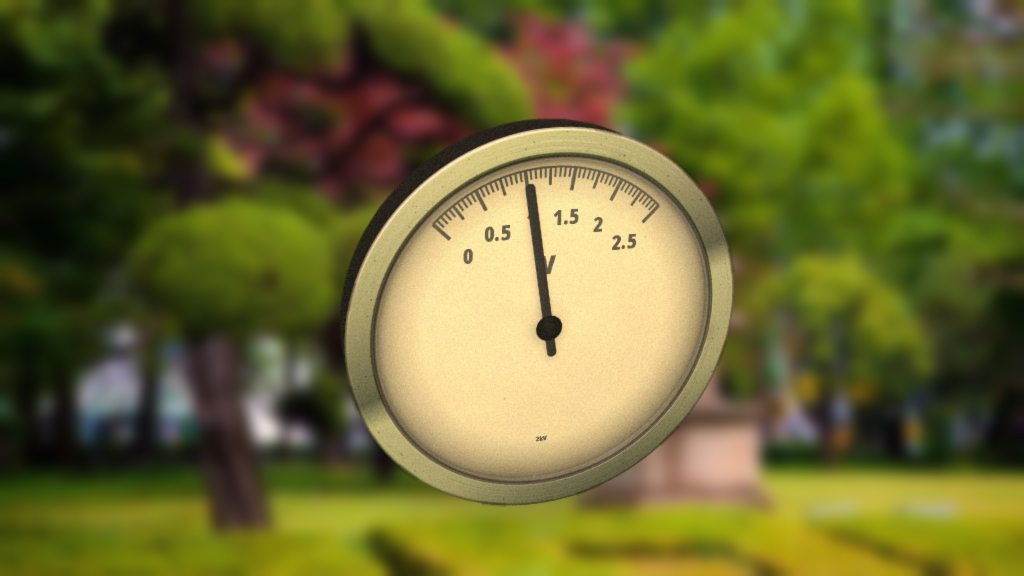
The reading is 1 V
